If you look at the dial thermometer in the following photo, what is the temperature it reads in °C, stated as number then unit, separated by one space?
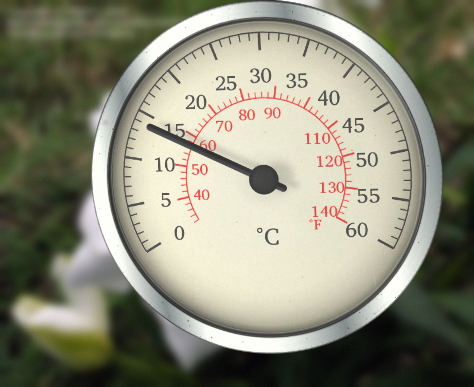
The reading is 14 °C
